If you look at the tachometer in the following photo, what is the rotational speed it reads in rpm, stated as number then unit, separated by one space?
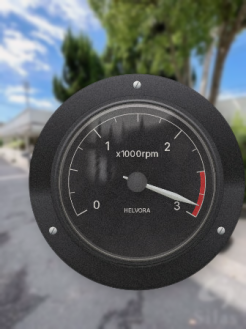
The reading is 2875 rpm
